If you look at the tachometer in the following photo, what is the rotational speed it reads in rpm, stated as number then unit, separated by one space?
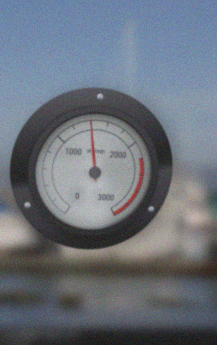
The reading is 1400 rpm
